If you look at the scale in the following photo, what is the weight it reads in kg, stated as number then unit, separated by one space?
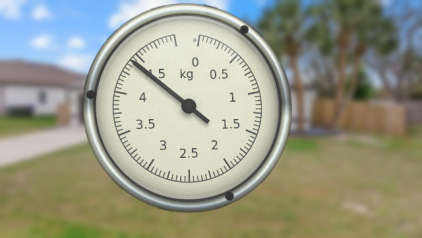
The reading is 4.4 kg
